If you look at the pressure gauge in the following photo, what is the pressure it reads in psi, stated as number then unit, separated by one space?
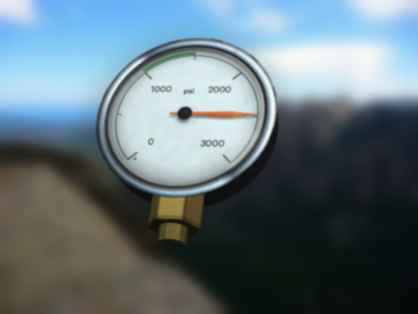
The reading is 2500 psi
